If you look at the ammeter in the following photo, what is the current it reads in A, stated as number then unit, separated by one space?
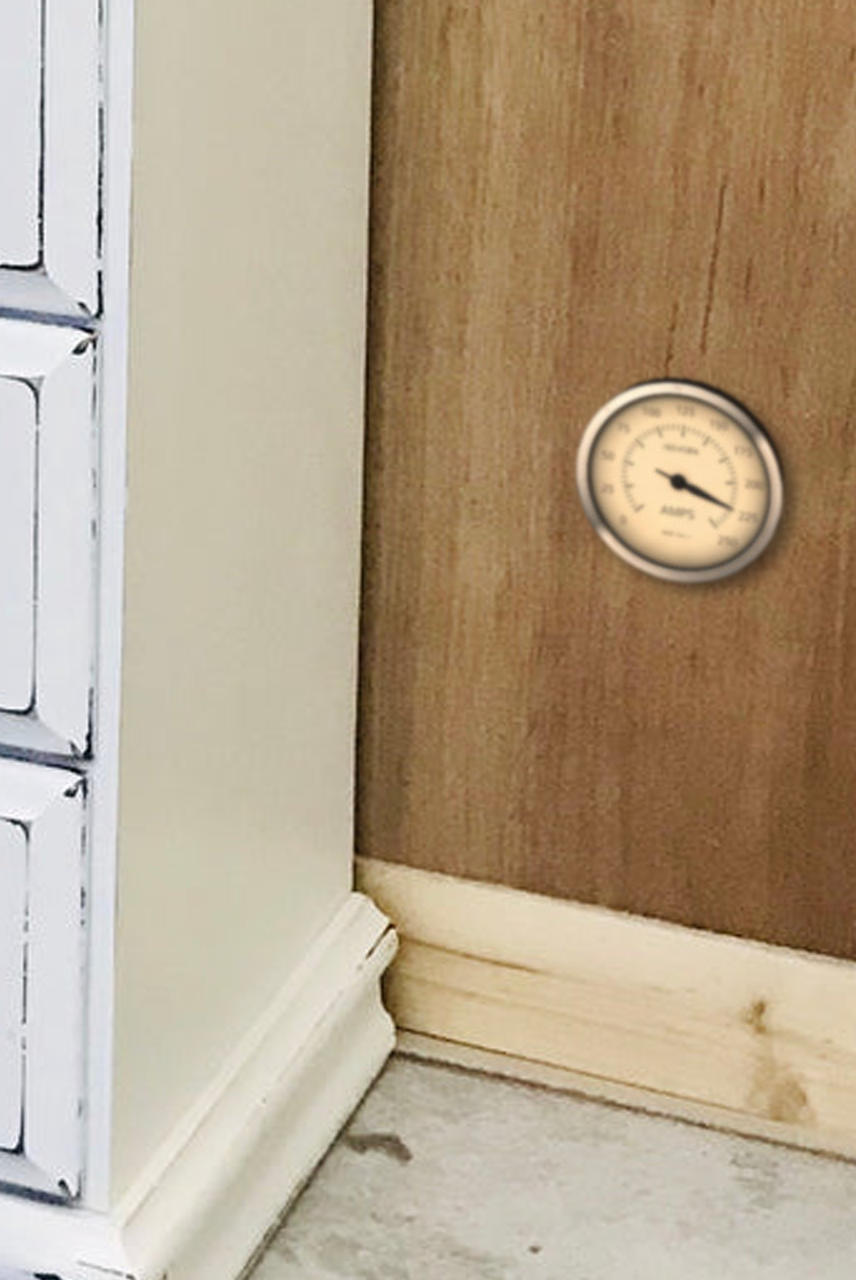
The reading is 225 A
